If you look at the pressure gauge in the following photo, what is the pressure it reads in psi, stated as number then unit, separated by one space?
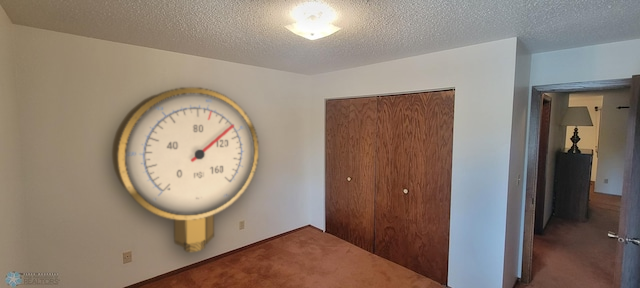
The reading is 110 psi
